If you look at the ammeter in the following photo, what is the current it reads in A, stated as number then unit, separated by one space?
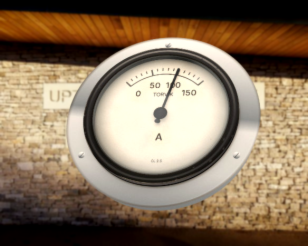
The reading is 100 A
